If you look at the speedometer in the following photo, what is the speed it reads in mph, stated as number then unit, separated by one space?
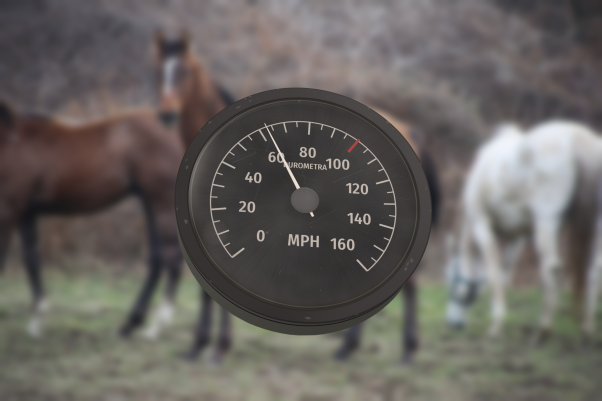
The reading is 62.5 mph
